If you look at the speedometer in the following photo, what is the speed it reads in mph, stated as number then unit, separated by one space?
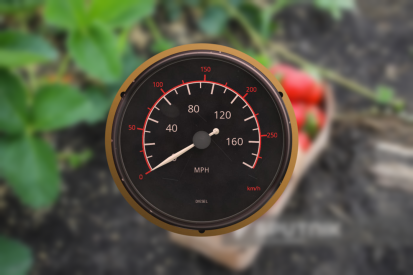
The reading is 0 mph
